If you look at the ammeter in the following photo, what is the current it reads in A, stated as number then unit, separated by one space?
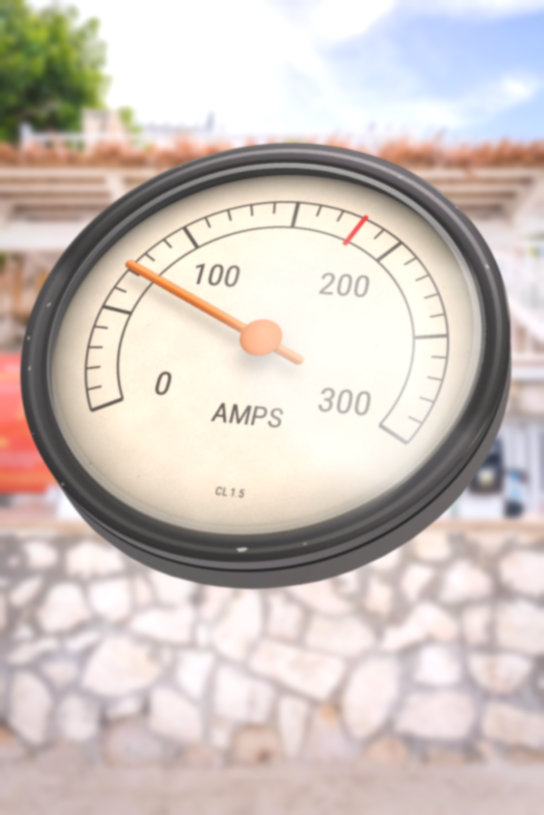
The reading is 70 A
